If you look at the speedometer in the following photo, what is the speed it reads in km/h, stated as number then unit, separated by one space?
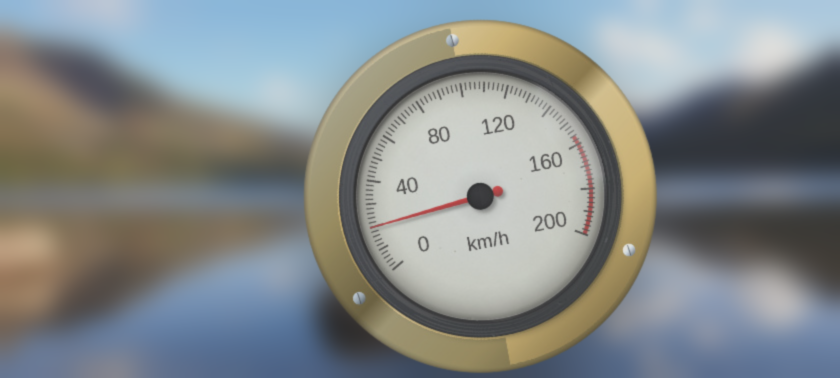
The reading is 20 km/h
